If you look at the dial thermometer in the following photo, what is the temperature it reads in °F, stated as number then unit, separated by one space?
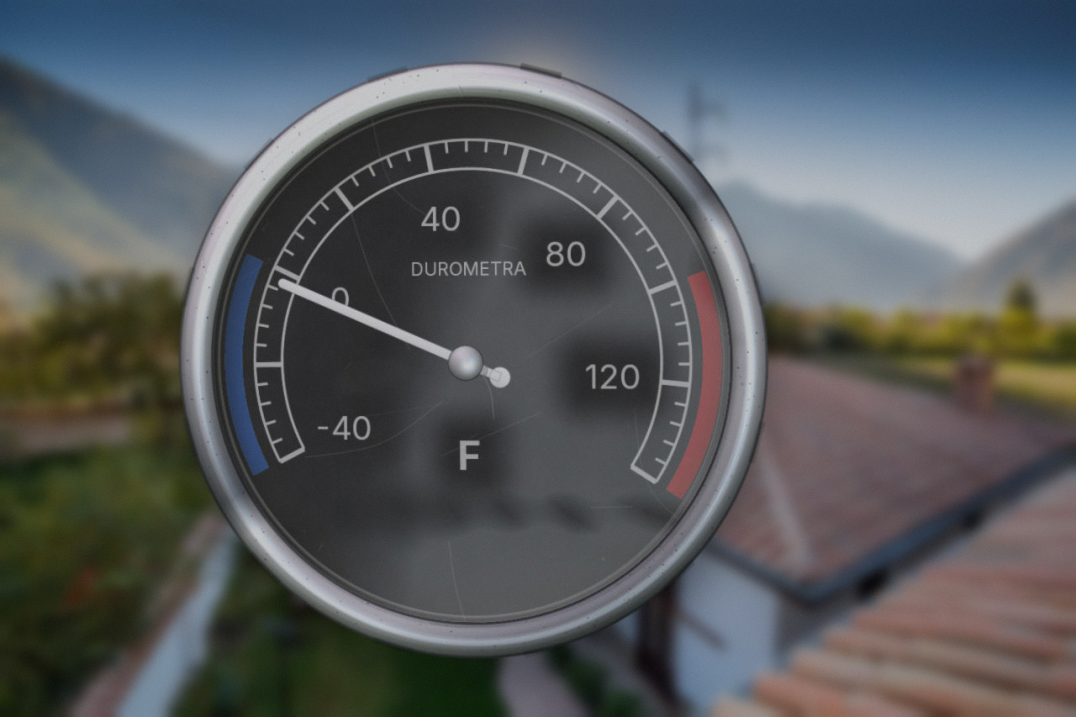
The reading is -2 °F
